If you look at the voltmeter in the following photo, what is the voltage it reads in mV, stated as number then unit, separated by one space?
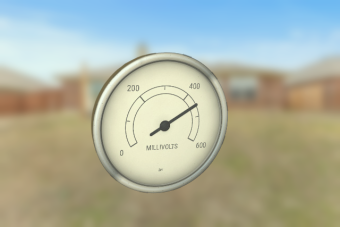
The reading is 450 mV
